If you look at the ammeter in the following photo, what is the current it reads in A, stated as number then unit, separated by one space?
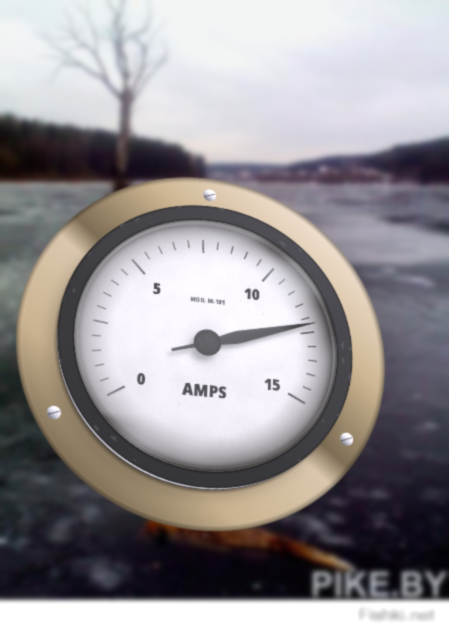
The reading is 12.25 A
